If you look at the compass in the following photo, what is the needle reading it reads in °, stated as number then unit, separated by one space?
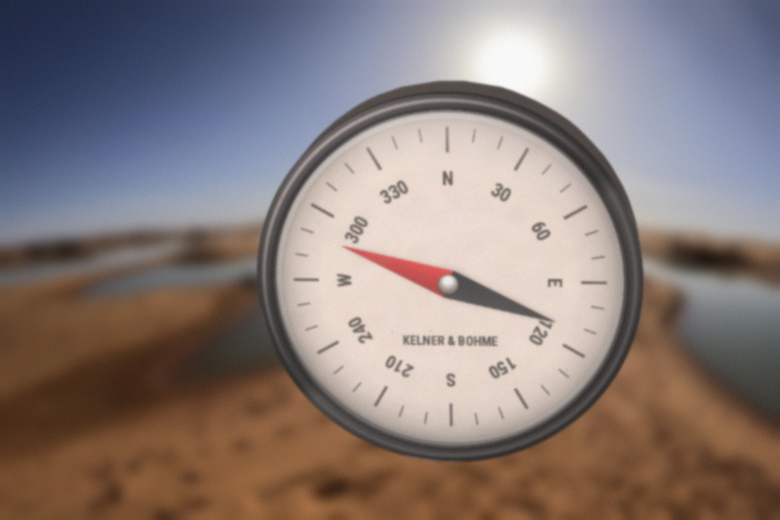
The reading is 290 °
